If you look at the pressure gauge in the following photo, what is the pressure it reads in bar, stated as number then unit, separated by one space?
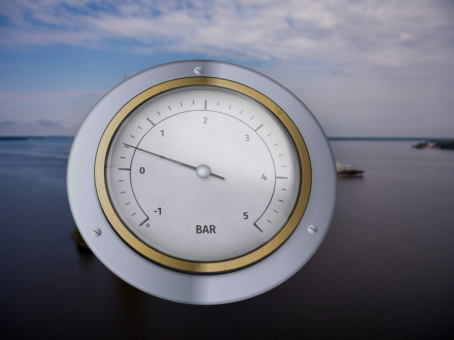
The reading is 0.4 bar
